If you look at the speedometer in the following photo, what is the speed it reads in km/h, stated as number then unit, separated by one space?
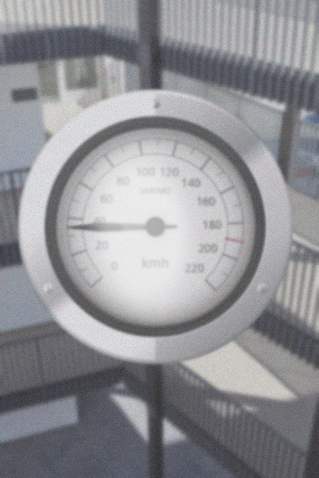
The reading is 35 km/h
